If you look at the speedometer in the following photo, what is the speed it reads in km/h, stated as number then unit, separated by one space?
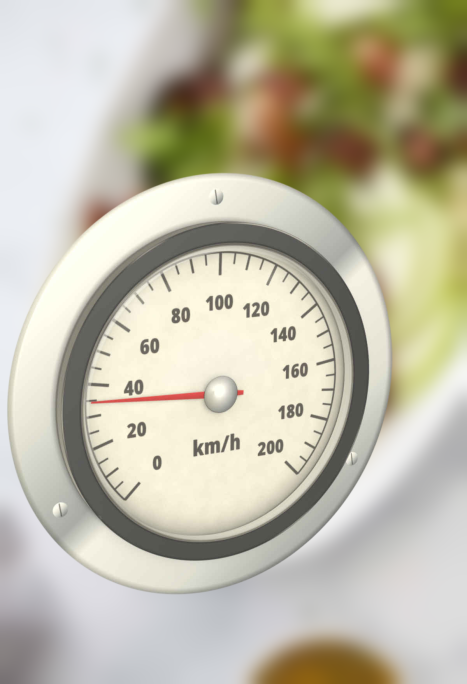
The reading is 35 km/h
